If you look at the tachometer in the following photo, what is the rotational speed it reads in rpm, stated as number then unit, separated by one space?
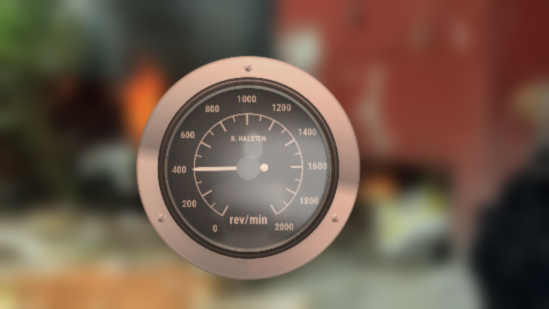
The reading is 400 rpm
